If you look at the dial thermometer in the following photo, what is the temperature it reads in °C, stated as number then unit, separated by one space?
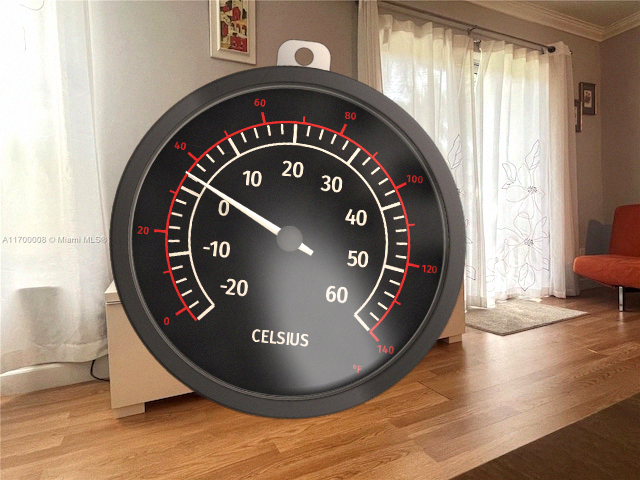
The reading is 2 °C
